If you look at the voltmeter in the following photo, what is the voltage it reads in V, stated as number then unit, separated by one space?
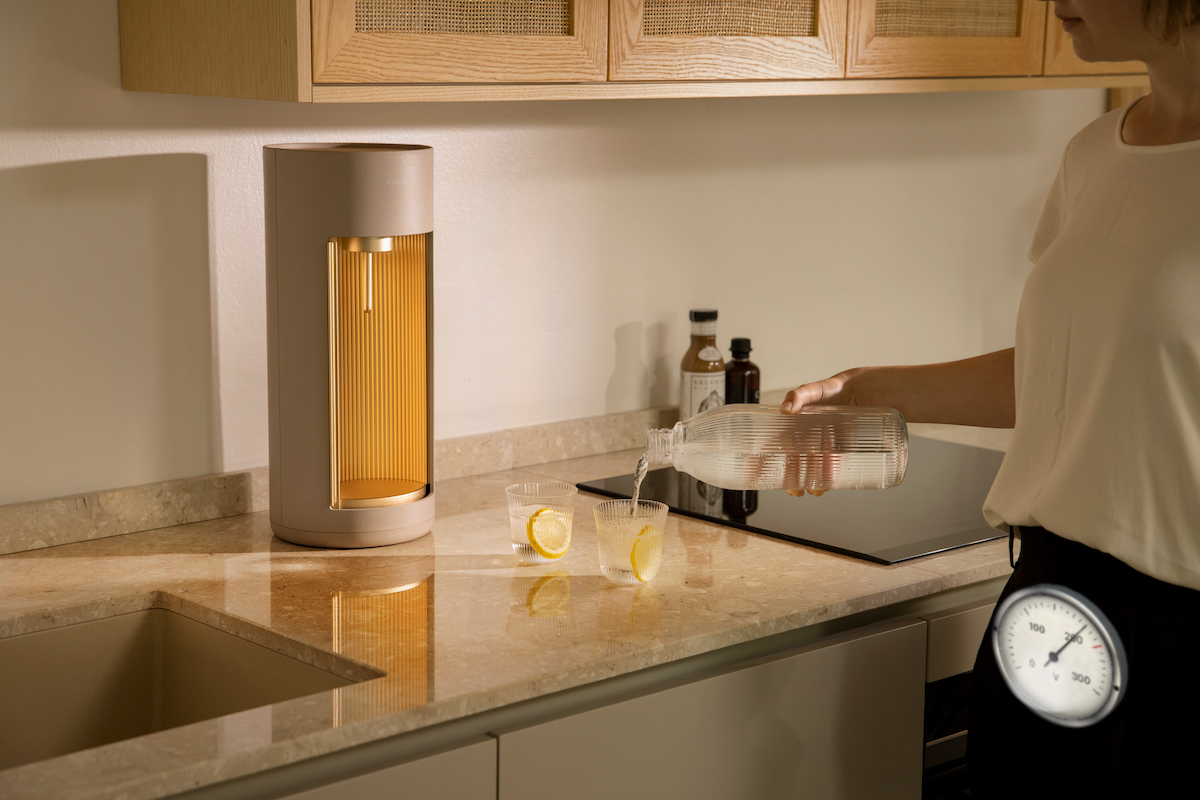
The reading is 200 V
